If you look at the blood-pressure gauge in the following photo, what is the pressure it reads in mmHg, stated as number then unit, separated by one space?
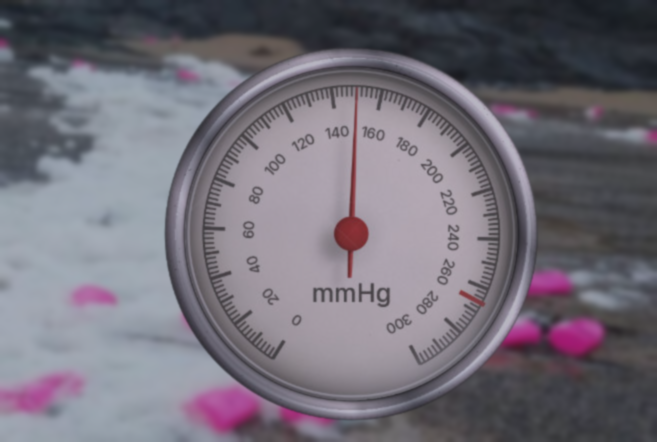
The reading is 150 mmHg
